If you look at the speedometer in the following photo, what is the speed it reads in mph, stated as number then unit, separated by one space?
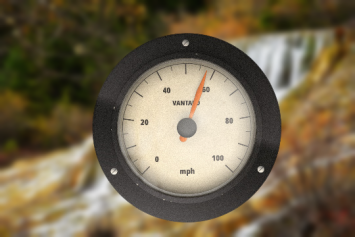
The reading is 57.5 mph
